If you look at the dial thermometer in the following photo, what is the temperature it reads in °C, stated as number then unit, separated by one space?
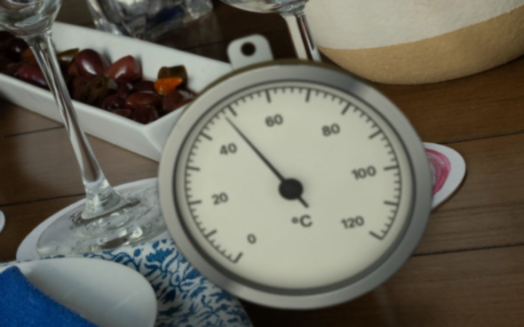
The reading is 48 °C
